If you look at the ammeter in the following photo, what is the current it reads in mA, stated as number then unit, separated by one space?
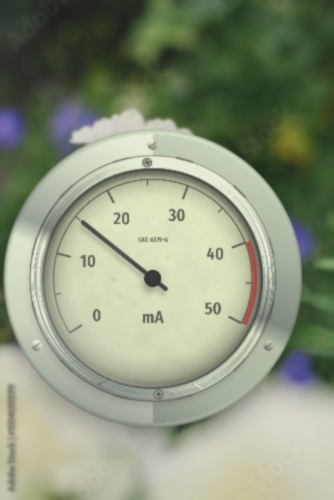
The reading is 15 mA
